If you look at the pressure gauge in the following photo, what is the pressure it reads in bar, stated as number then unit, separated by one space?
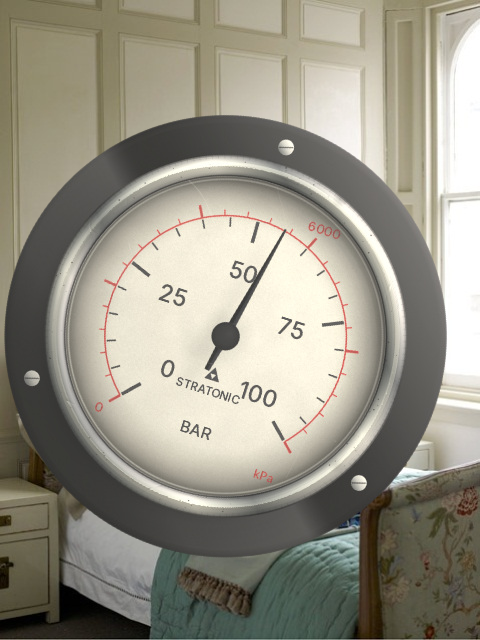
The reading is 55 bar
